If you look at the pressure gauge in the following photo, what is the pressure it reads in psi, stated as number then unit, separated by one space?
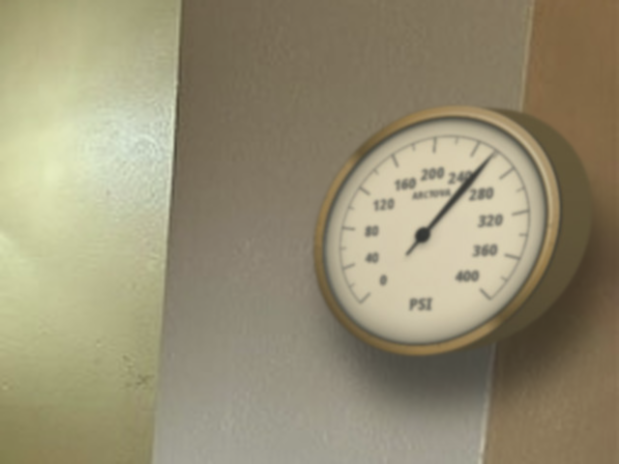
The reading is 260 psi
